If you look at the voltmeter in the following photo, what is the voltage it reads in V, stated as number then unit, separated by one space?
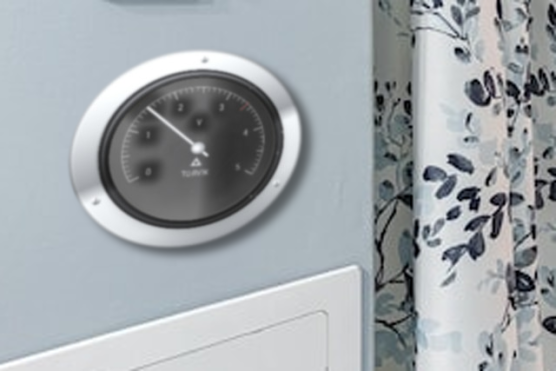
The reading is 1.5 V
